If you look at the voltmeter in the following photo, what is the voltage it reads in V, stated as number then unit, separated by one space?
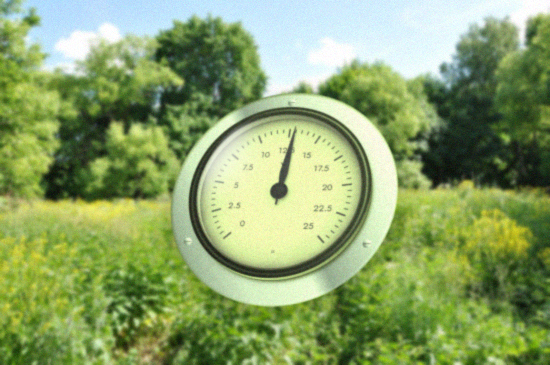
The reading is 13 V
